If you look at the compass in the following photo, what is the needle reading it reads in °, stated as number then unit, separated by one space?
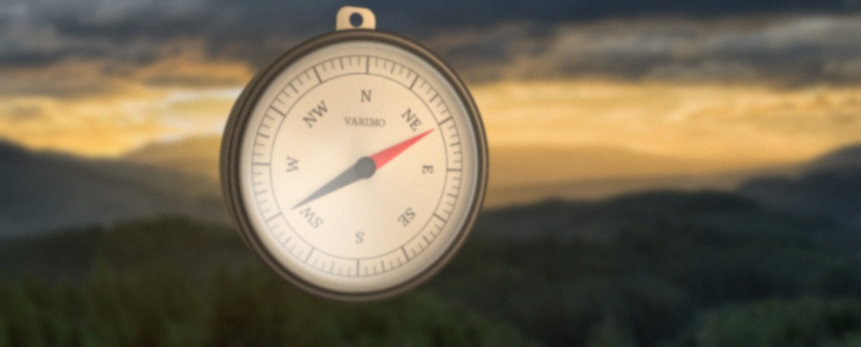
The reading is 60 °
